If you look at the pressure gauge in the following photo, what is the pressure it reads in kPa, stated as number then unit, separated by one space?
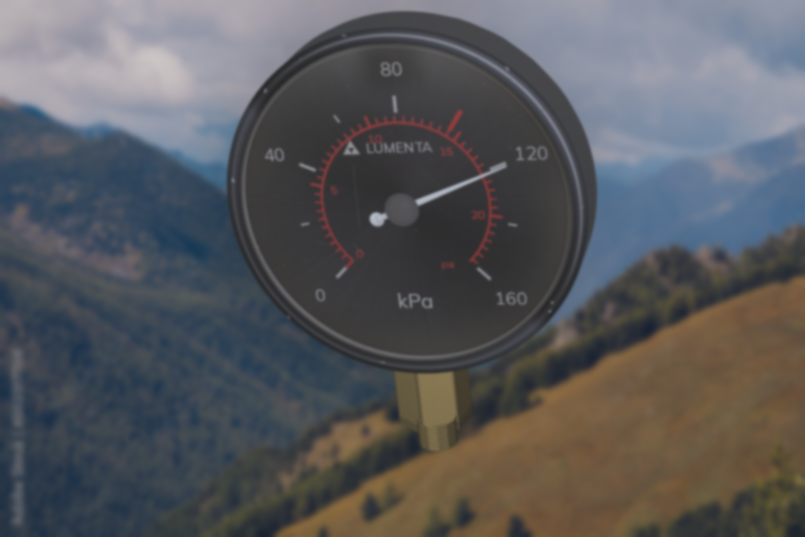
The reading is 120 kPa
